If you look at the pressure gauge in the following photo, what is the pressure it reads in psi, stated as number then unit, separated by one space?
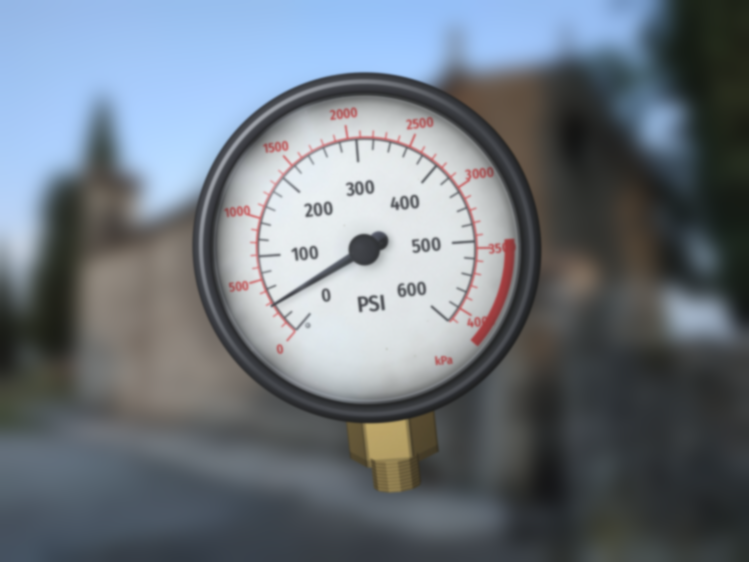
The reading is 40 psi
